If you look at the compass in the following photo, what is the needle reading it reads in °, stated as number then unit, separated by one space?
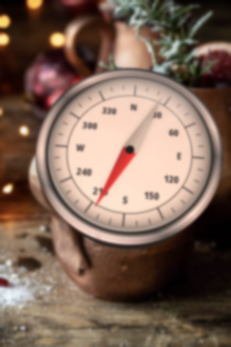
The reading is 205 °
